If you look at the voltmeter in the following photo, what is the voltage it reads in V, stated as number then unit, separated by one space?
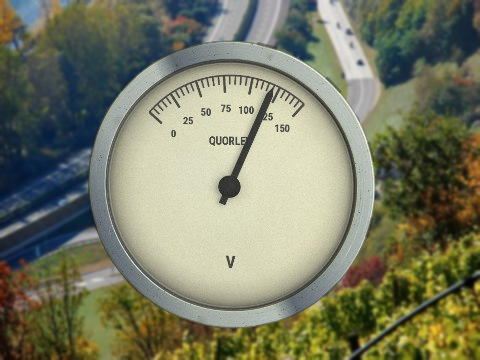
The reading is 120 V
